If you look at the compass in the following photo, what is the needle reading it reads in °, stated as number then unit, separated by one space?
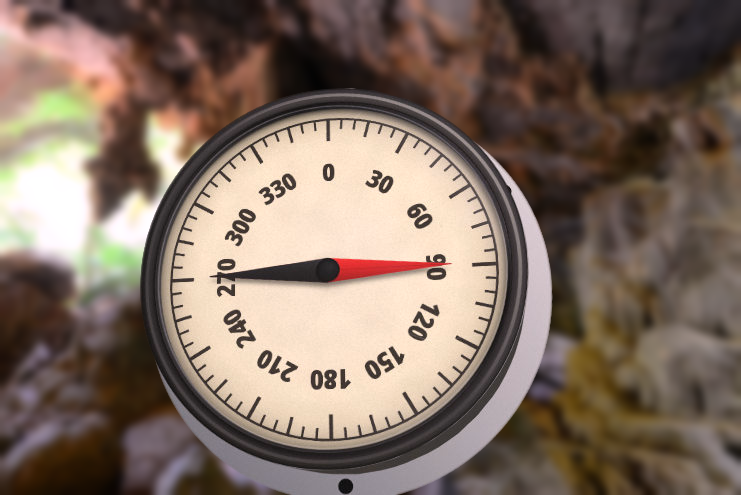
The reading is 90 °
